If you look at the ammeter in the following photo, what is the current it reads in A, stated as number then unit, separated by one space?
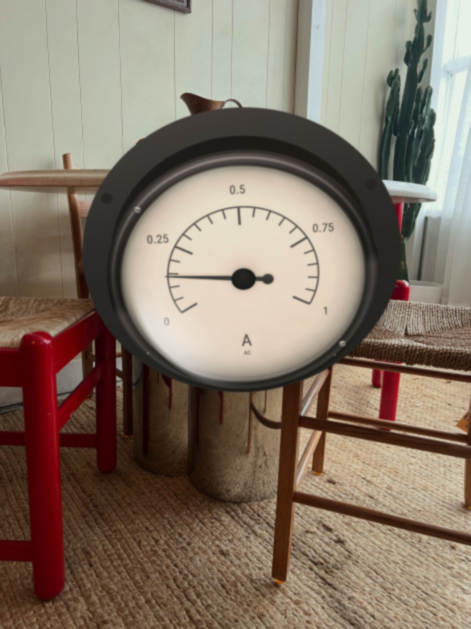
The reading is 0.15 A
